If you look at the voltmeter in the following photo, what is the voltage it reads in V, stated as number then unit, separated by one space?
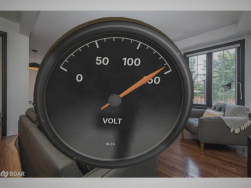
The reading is 140 V
